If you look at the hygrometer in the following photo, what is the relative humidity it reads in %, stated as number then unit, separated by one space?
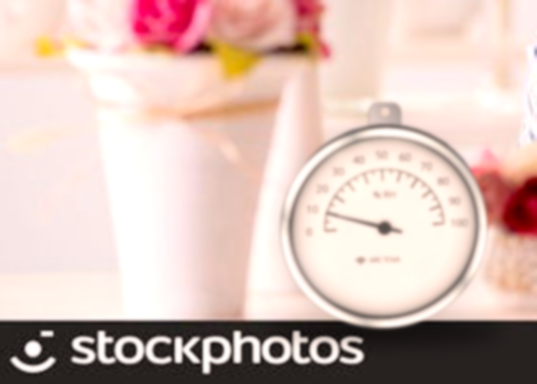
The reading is 10 %
